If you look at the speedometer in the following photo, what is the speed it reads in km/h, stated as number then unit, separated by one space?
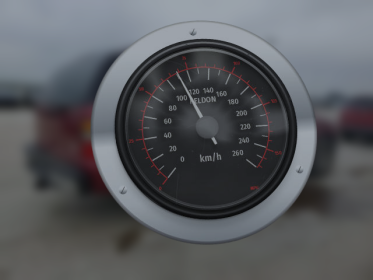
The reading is 110 km/h
